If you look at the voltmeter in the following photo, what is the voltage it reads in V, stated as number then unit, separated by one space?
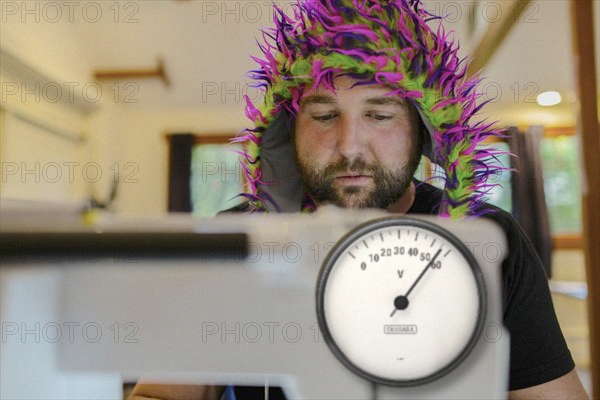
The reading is 55 V
